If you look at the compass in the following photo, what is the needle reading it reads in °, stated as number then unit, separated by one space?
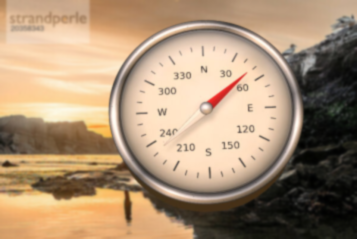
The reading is 50 °
